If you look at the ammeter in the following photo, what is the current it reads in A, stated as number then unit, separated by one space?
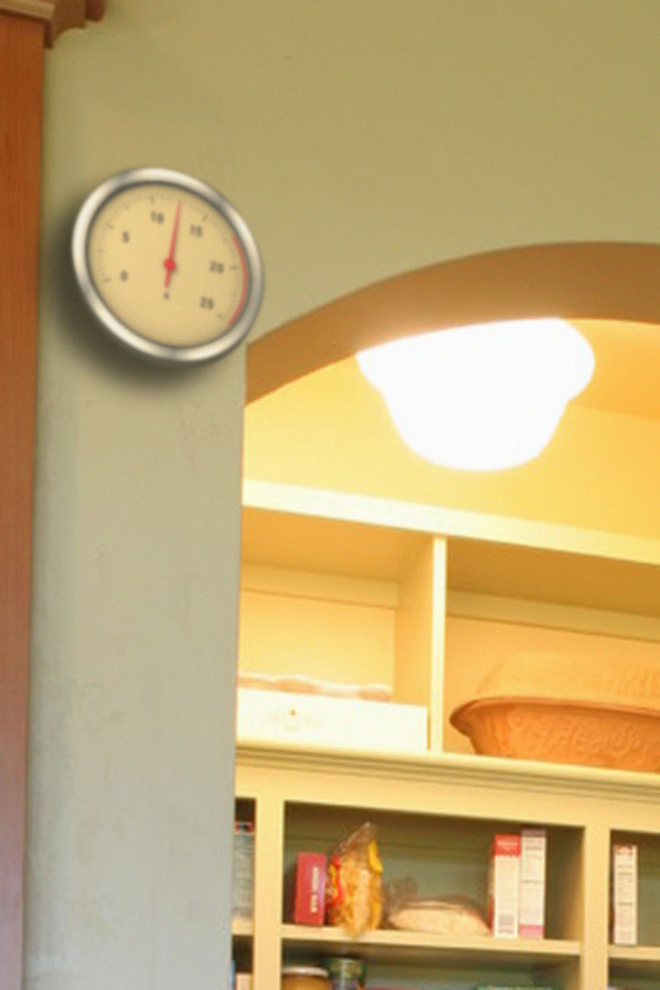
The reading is 12.5 A
